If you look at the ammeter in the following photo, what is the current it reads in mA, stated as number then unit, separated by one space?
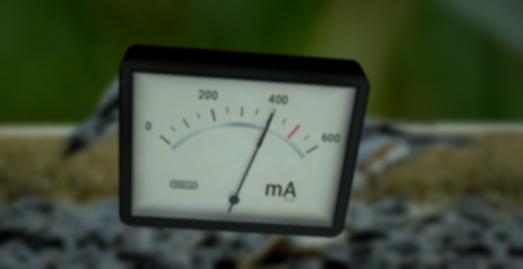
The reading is 400 mA
